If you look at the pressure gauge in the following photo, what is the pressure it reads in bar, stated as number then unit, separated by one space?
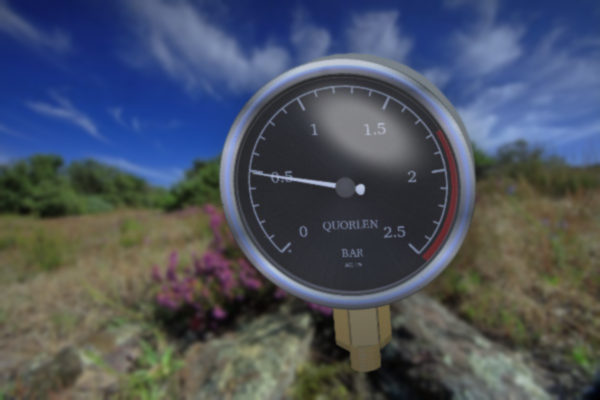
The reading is 0.5 bar
